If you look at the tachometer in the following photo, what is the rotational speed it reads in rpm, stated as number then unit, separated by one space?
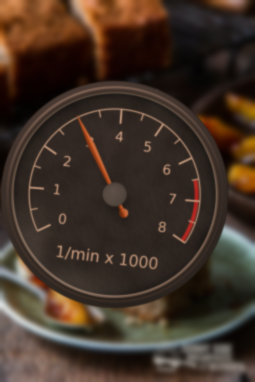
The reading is 3000 rpm
